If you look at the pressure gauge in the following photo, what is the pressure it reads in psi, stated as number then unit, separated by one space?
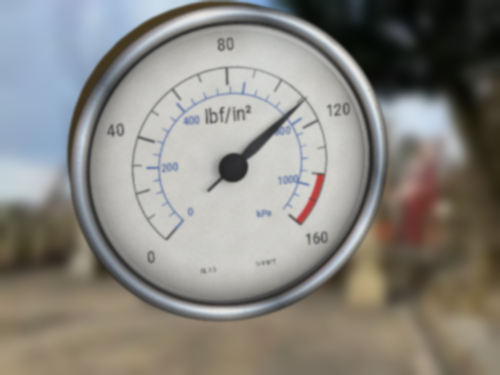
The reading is 110 psi
